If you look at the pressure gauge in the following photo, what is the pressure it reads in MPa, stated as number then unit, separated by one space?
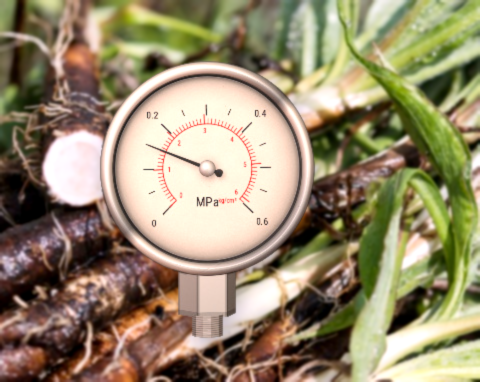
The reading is 0.15 MPa
